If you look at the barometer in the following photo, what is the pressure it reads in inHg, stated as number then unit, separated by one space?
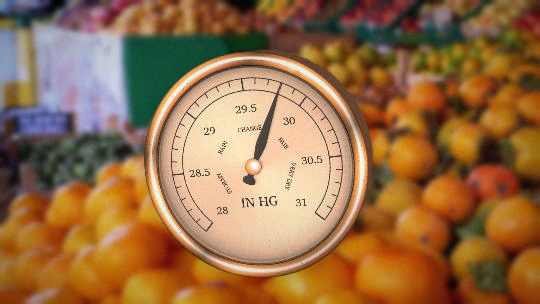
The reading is 29.8 inHg
